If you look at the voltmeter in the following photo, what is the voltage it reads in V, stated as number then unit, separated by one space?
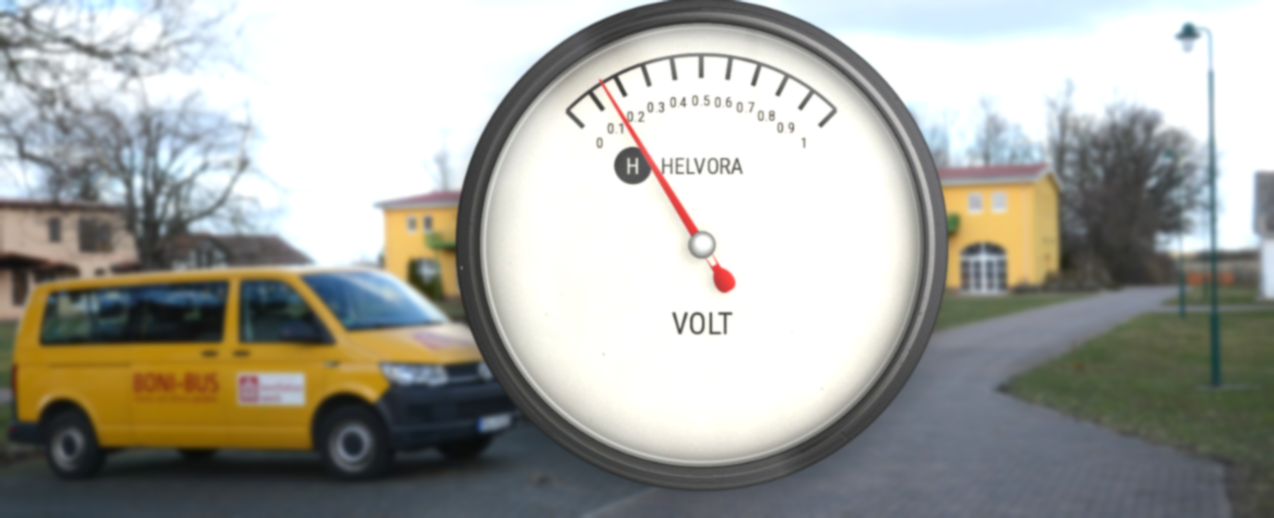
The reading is 0.15 V
